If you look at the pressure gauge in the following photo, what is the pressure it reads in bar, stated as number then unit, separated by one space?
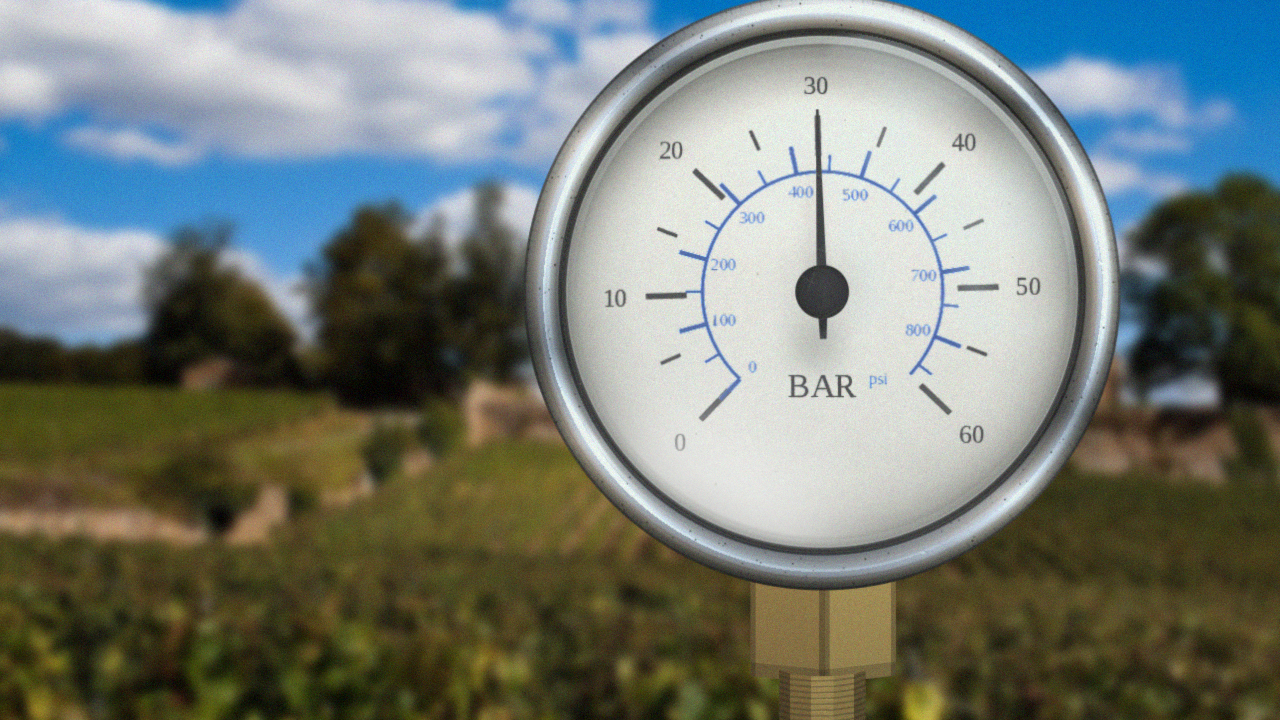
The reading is 30 bar
